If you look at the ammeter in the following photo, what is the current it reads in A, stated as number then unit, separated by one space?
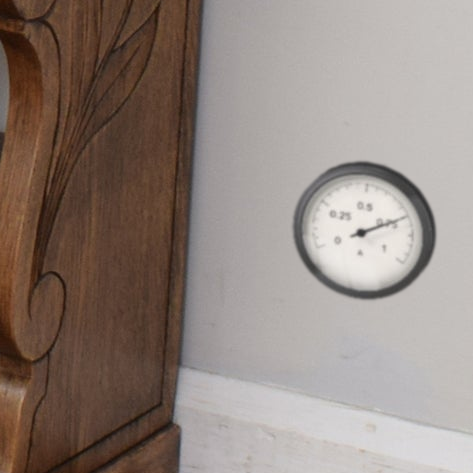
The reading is 0.75 A
